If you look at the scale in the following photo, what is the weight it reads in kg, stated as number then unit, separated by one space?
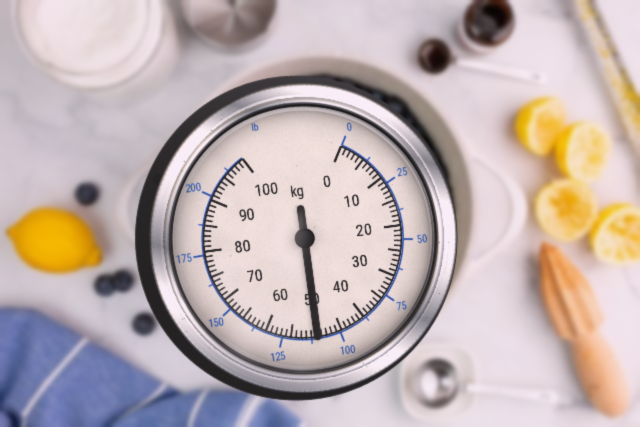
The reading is 50 kg
